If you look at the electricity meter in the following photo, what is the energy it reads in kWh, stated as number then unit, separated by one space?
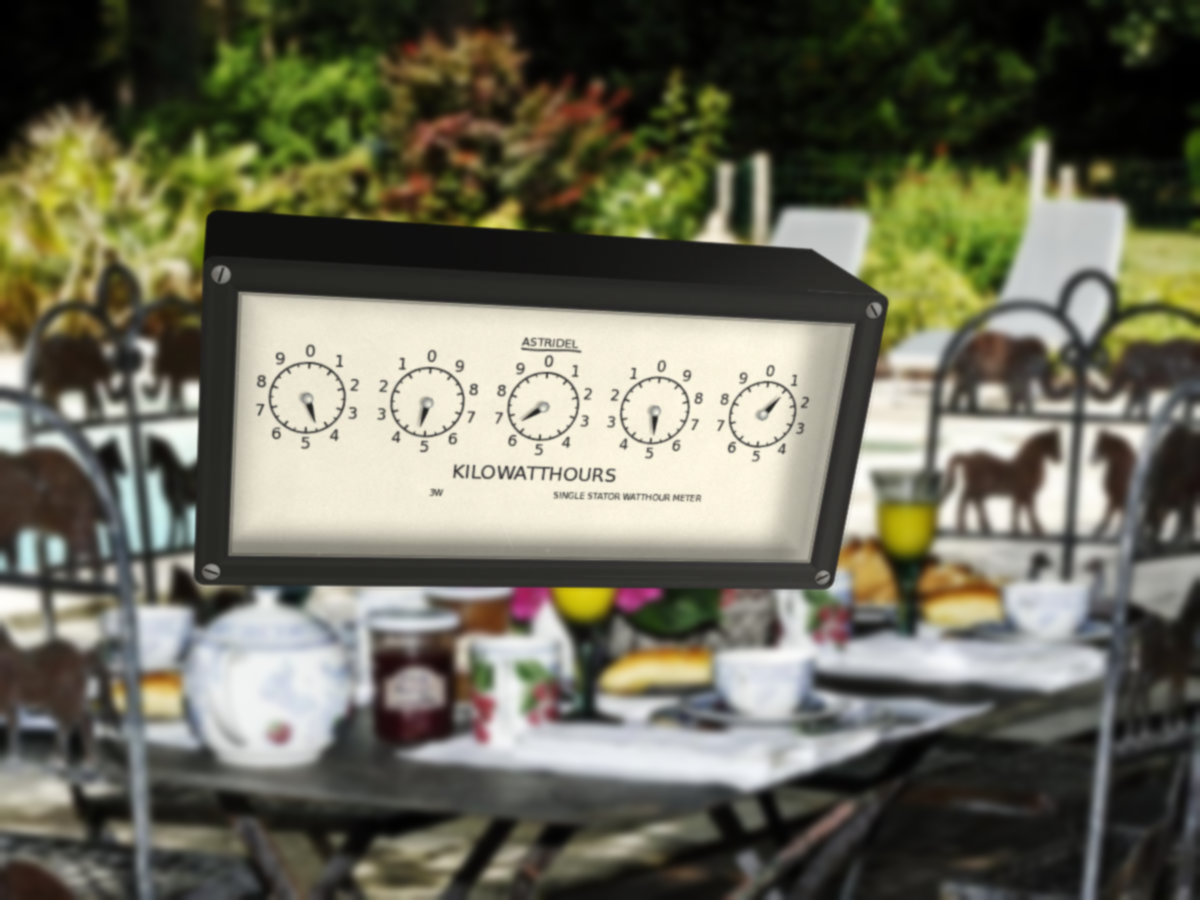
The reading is 44651 kWh
